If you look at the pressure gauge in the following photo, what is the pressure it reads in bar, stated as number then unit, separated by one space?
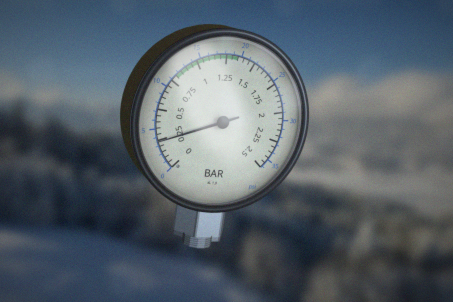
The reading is 0.25 bar
